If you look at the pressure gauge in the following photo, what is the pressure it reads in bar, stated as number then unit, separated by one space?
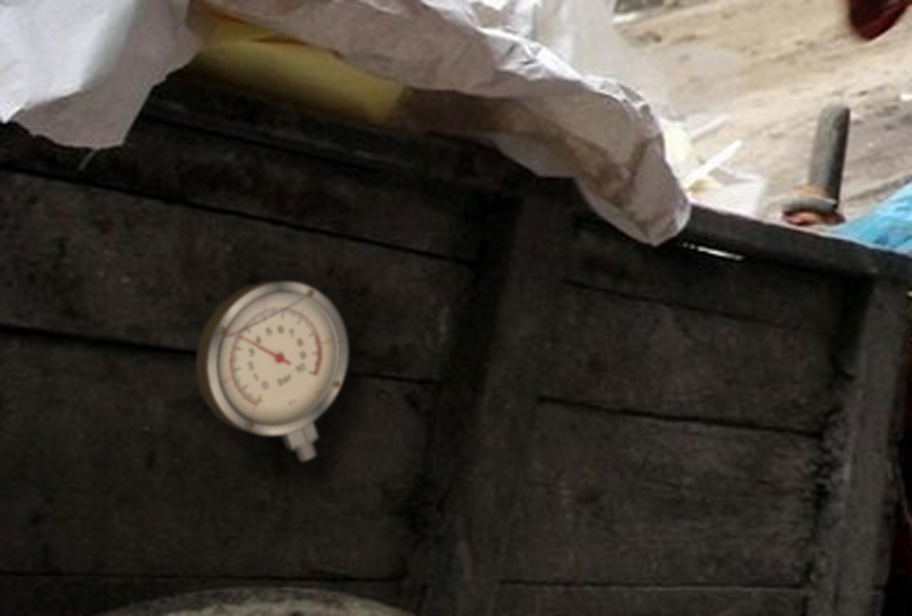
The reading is 3.5 bar
